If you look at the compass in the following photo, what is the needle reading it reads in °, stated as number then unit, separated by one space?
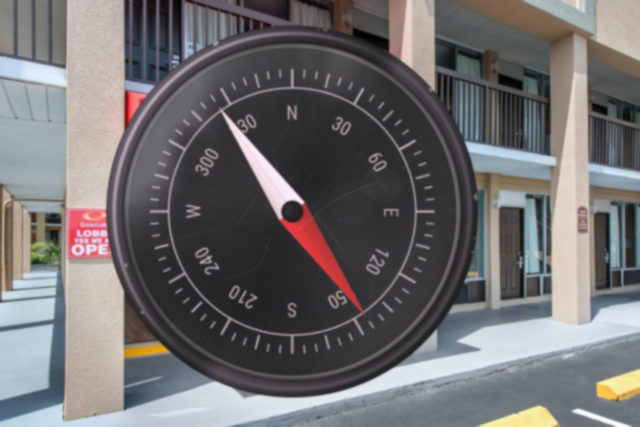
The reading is 145 °
